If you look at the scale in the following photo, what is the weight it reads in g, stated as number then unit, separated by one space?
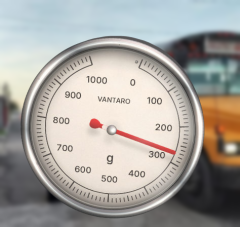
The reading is 270 g
